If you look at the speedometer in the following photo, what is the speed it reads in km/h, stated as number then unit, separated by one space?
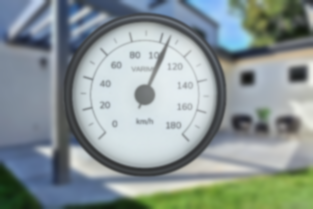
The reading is 105 km/h
